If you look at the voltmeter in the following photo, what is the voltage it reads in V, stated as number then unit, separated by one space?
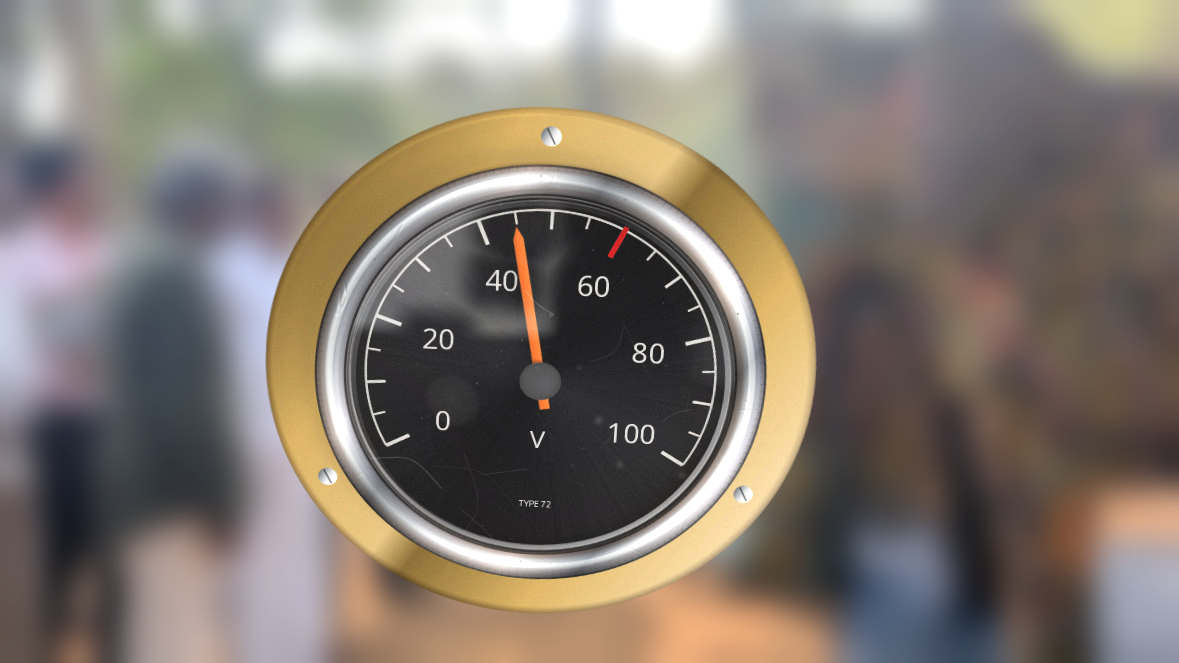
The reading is 45 V
